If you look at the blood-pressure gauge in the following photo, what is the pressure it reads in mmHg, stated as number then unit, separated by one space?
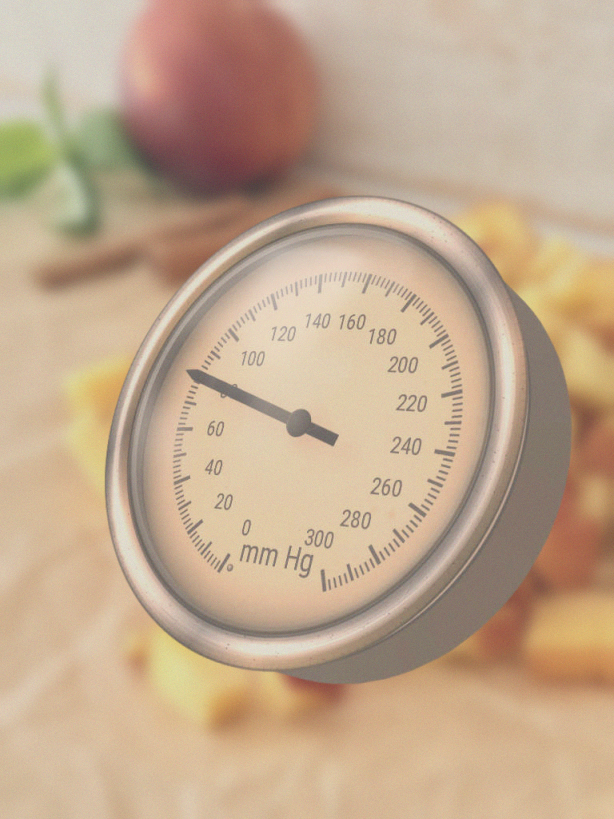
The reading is 80 mmHg
